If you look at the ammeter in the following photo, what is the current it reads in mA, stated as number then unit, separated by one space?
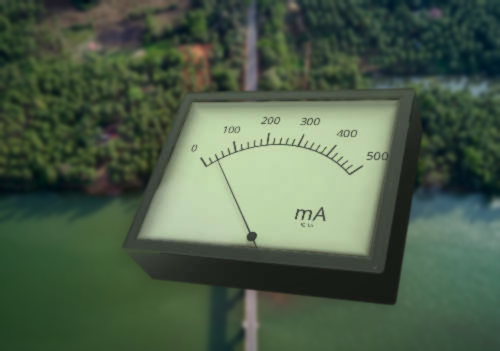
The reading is 40 mA
